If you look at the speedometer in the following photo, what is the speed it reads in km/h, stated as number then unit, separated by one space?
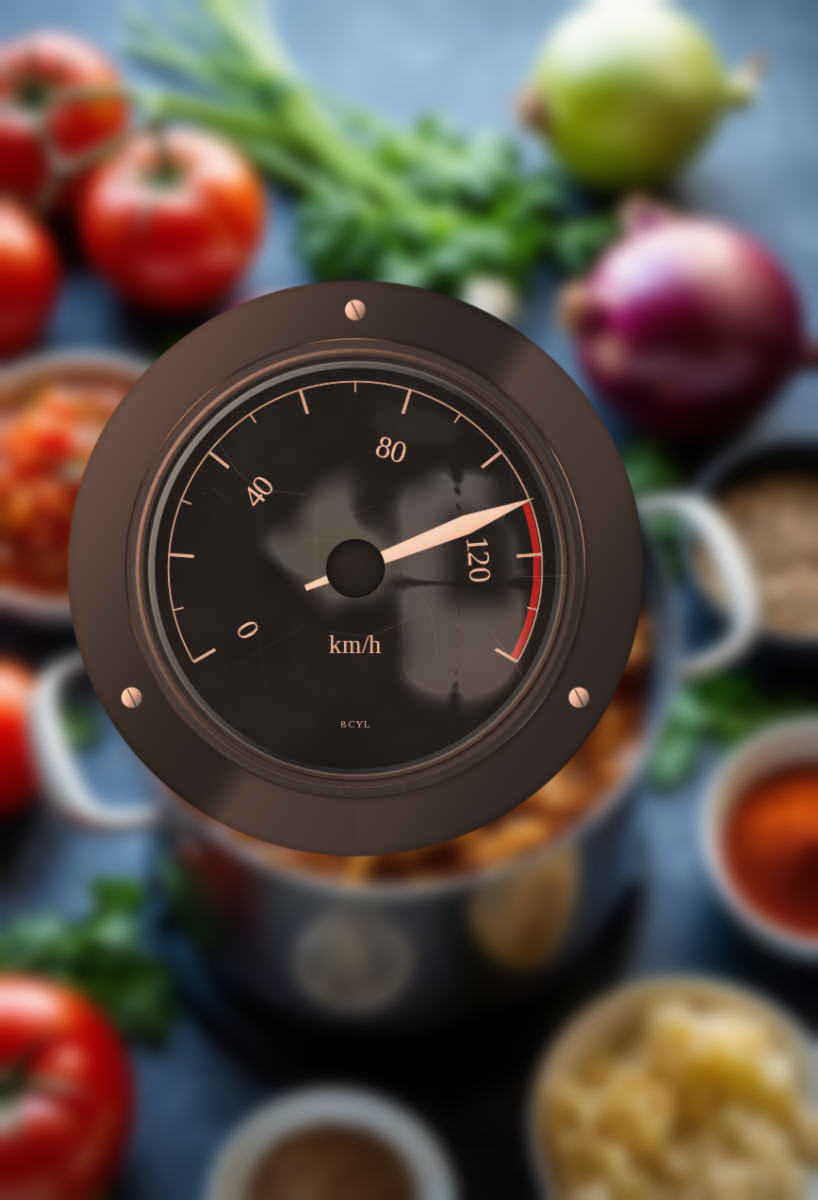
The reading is 110 km/h
